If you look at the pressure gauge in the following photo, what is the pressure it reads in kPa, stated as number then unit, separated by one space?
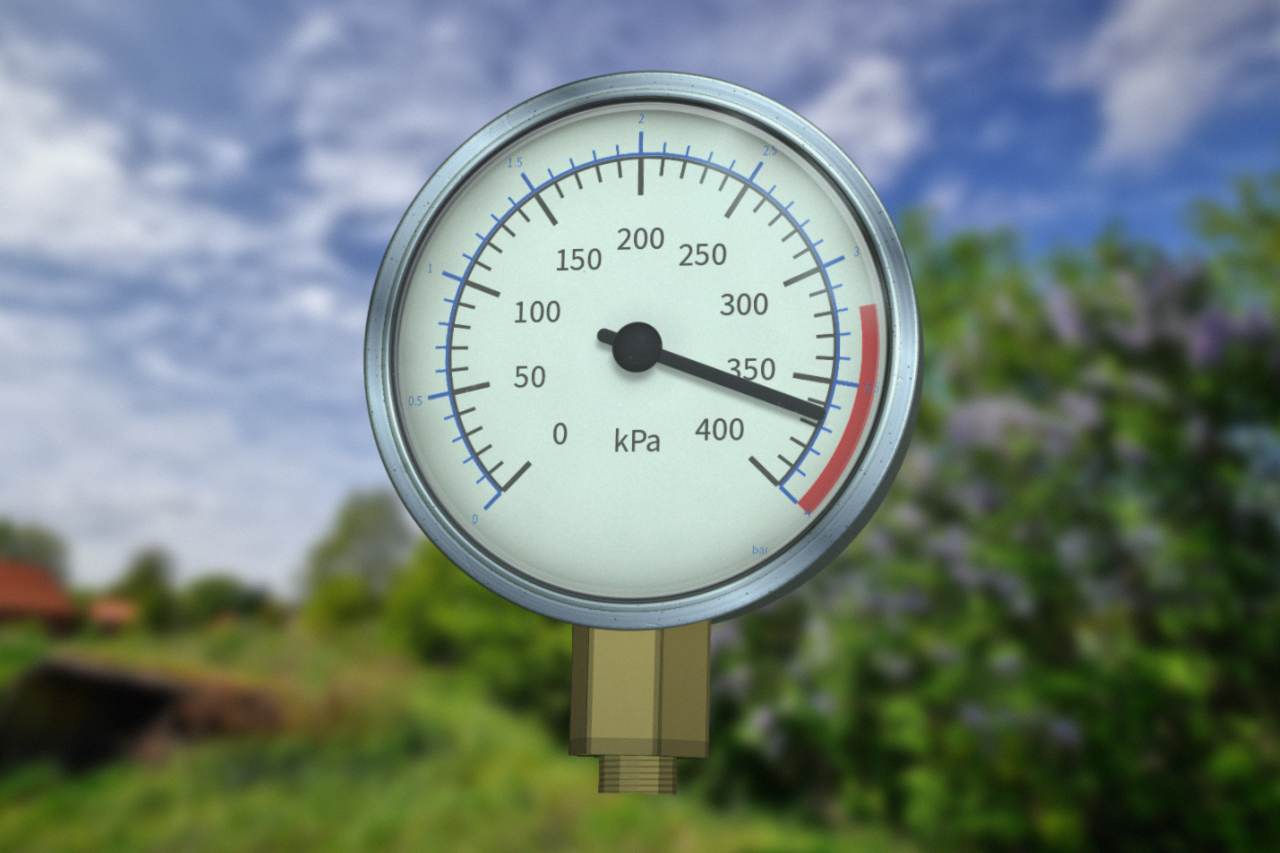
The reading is 365 kPa
